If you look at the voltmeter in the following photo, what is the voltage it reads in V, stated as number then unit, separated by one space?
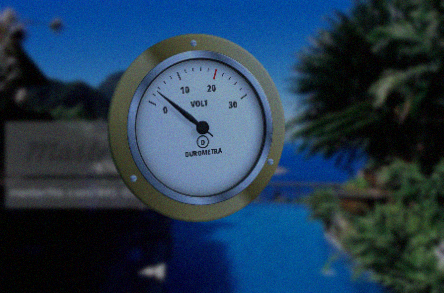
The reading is 3 V
